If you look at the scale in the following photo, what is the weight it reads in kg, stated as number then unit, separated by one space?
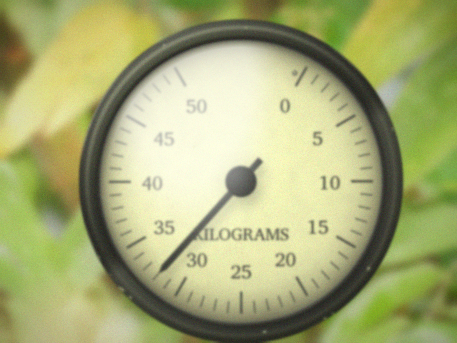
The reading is 32 kg
